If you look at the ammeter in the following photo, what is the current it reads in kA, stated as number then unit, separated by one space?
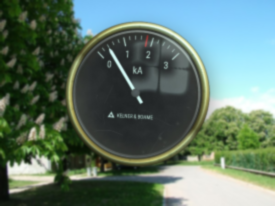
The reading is 0.4 kA
